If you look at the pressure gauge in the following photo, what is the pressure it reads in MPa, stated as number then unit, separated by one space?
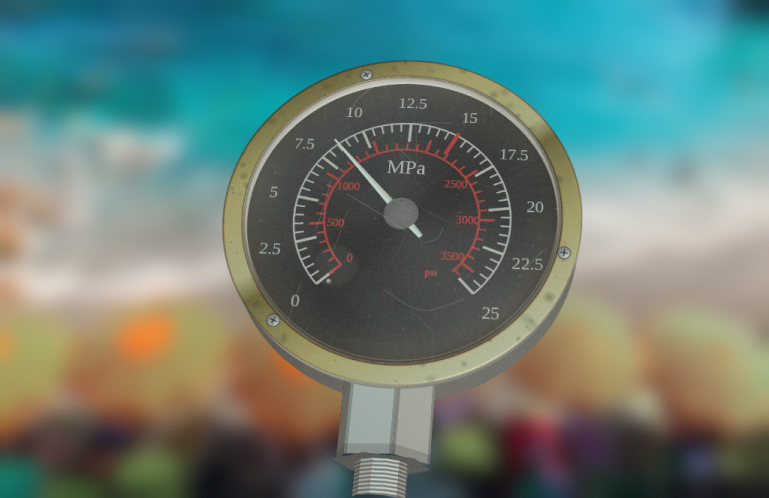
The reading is 8.5 MPa
